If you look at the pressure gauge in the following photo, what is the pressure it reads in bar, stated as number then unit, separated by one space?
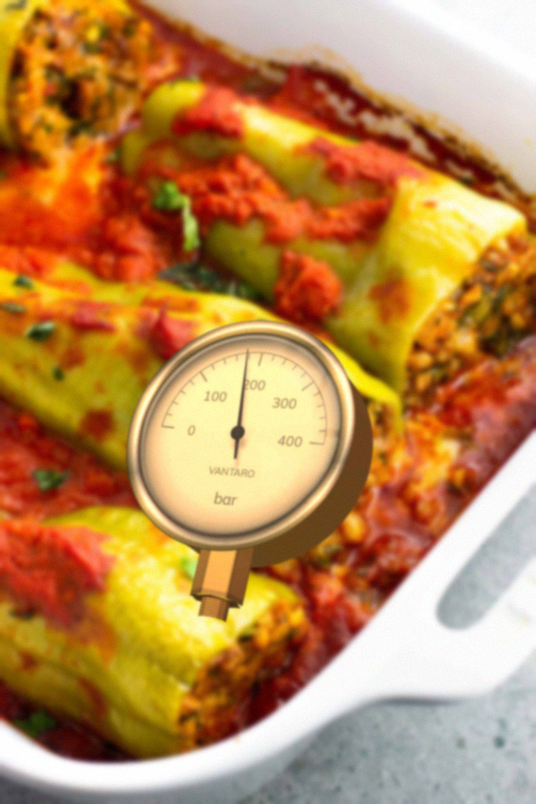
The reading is 180 bar
